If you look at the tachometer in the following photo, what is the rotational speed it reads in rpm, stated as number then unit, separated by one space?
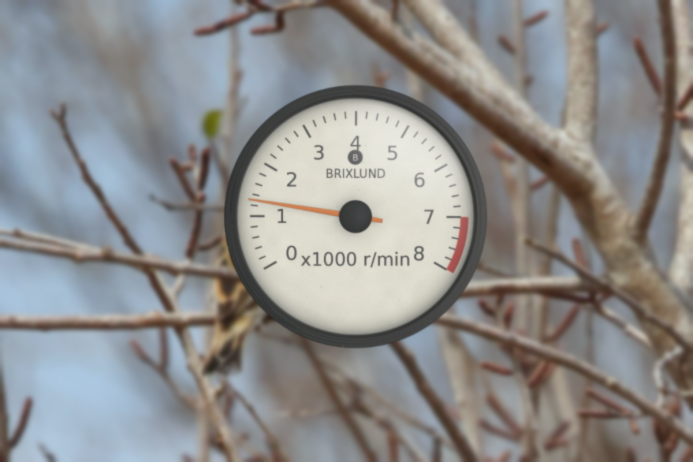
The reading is 1300 rpm
